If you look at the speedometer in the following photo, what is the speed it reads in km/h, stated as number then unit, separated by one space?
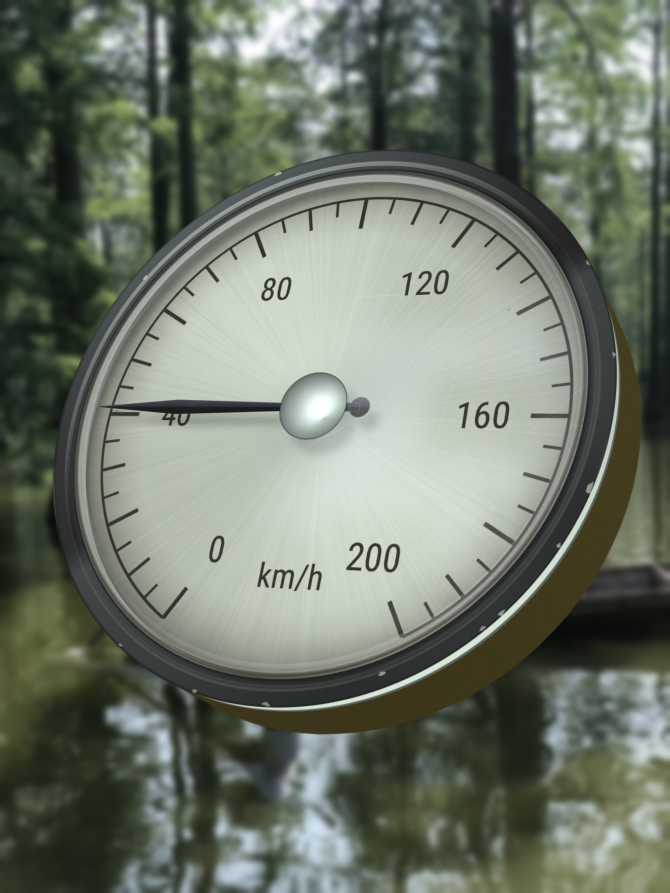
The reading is 40 km/h
